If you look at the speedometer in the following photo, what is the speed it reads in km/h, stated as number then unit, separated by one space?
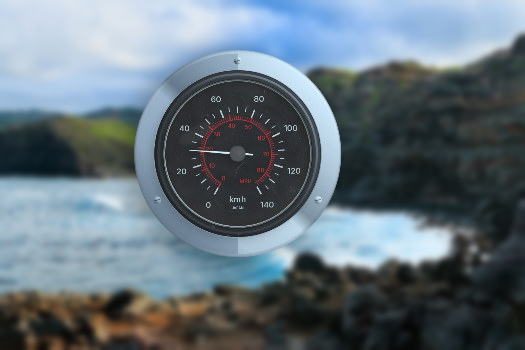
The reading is 30 km/h
